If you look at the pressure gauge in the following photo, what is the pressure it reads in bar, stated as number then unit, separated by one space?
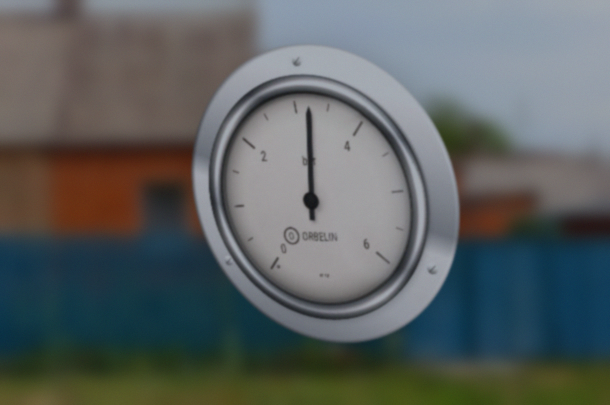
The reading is 3.25 bar
